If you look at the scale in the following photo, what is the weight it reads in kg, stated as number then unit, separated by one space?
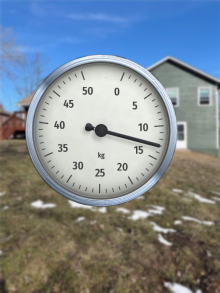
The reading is 13 kg
